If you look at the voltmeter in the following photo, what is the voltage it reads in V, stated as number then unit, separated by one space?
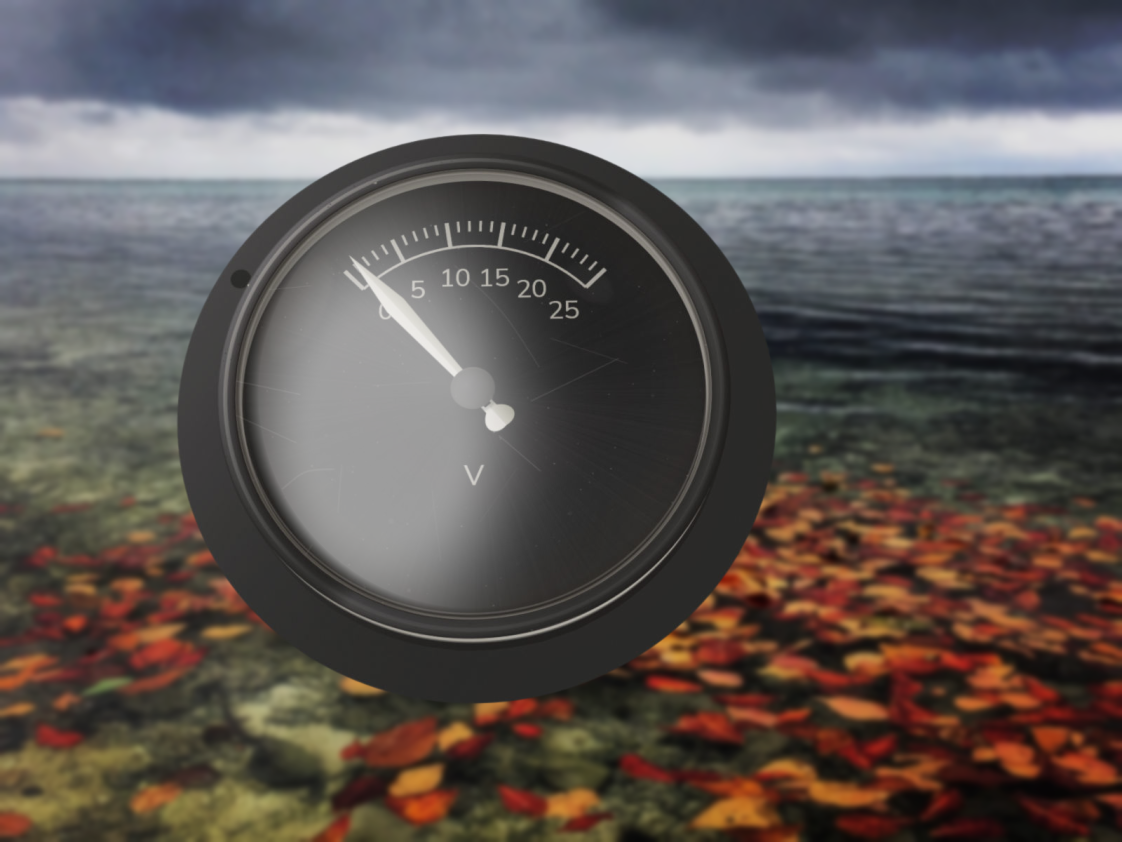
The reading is 1 V
